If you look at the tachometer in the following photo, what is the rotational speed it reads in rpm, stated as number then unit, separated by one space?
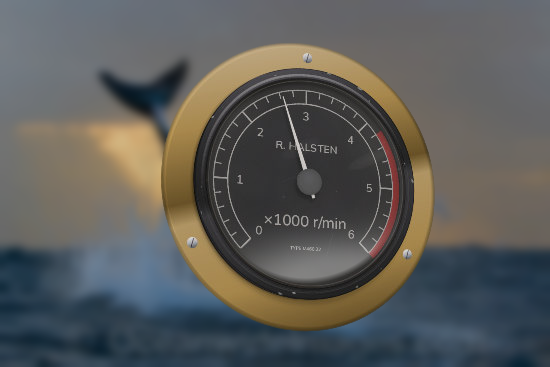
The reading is 2600 rpm
